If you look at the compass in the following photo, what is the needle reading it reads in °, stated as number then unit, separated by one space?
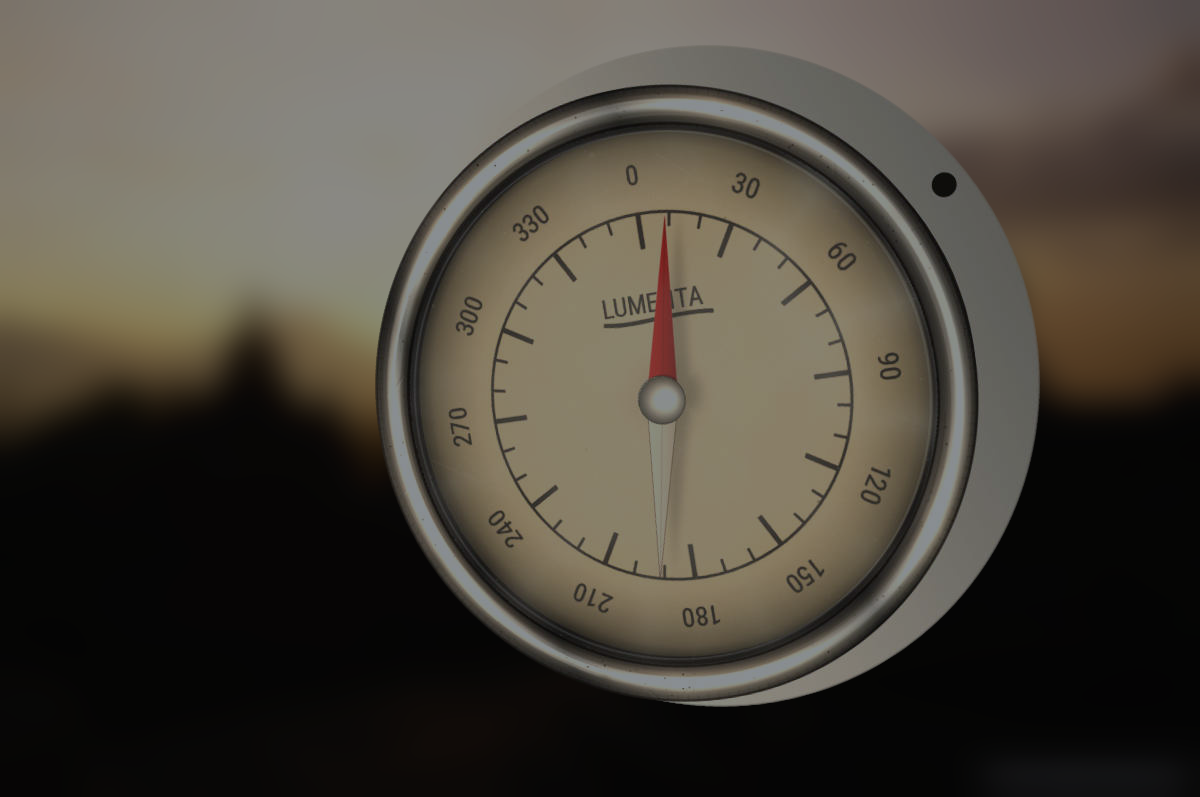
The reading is 10 °
